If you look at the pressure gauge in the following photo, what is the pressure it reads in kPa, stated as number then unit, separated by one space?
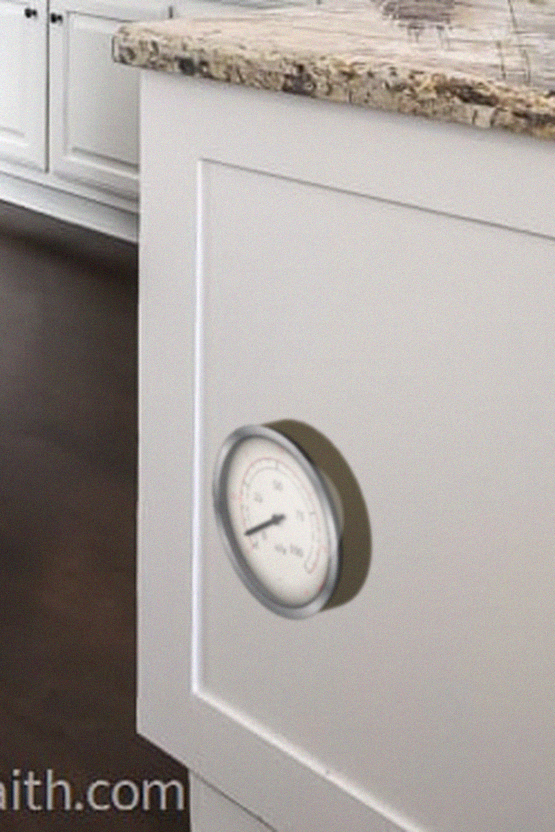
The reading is 5 kPa
